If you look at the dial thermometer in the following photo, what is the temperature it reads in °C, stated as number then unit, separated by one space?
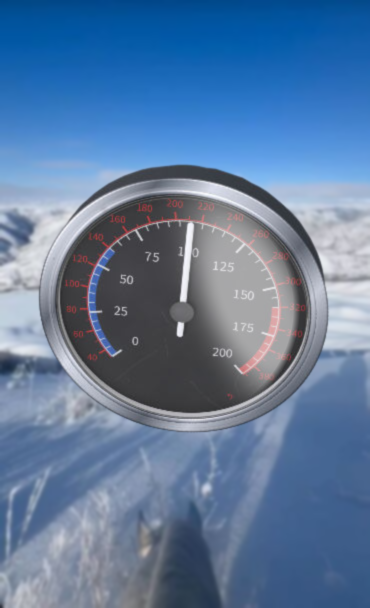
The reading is 100 °C
